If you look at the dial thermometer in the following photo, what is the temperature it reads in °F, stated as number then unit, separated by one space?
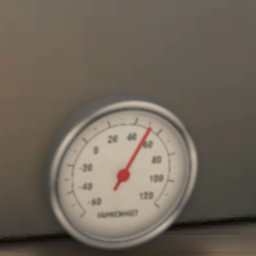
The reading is 50 °F
